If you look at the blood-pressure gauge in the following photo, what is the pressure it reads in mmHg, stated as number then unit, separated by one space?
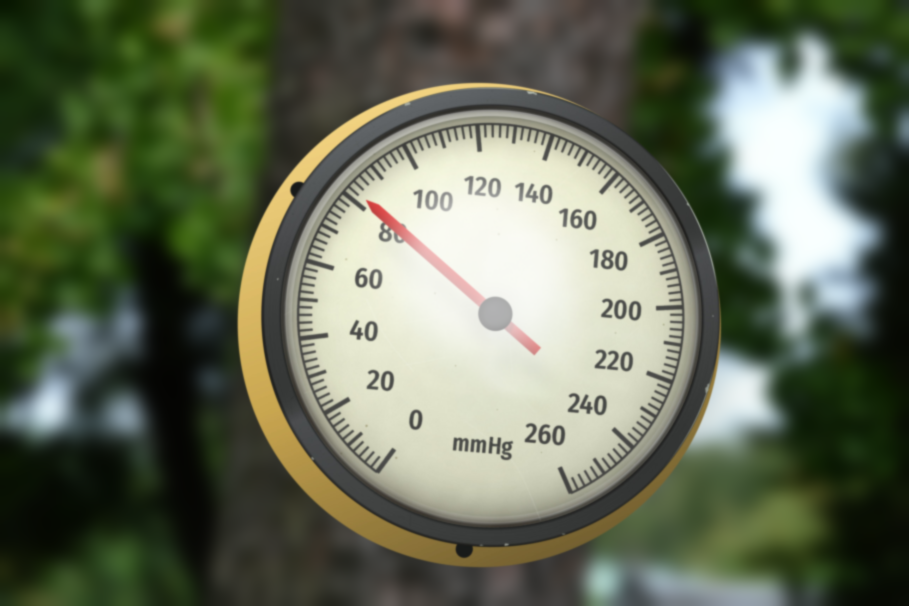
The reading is 82 mmHg
